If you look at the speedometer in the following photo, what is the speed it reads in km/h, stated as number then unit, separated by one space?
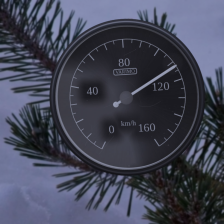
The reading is 112.5 km/h
